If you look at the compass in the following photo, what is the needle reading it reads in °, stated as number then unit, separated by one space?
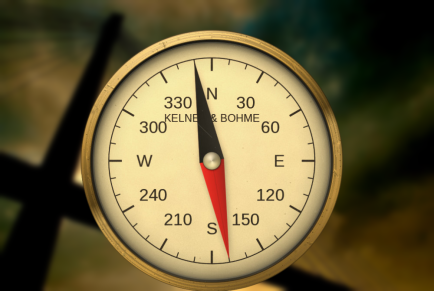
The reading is 170 °
